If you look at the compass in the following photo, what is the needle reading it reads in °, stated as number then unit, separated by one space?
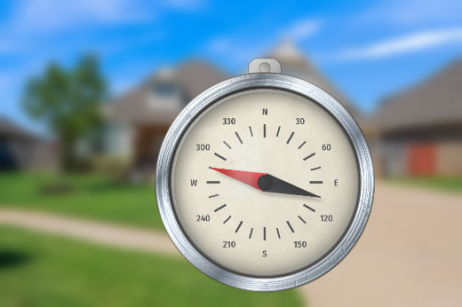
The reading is 285 °
